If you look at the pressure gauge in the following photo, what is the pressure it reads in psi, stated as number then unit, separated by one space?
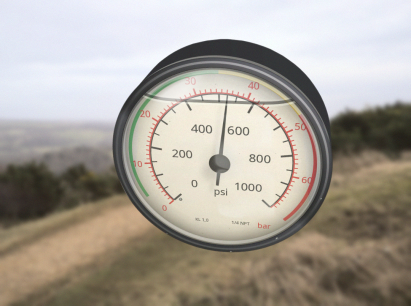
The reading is 525 psi
